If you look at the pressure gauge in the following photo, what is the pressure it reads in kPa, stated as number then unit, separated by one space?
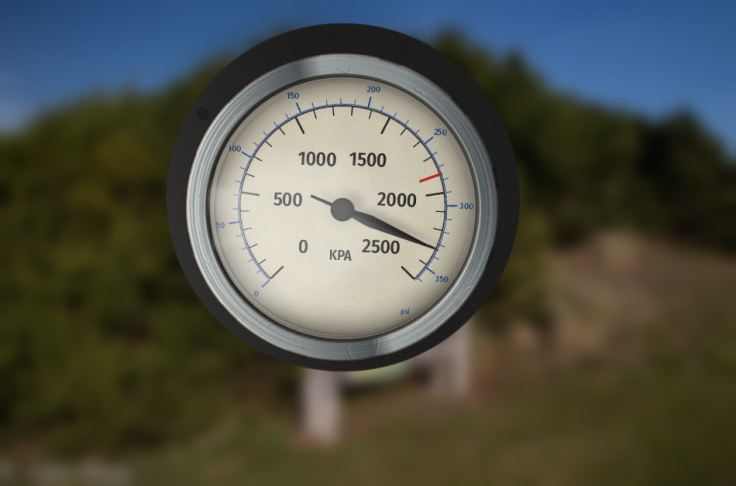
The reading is 2300 kPa
